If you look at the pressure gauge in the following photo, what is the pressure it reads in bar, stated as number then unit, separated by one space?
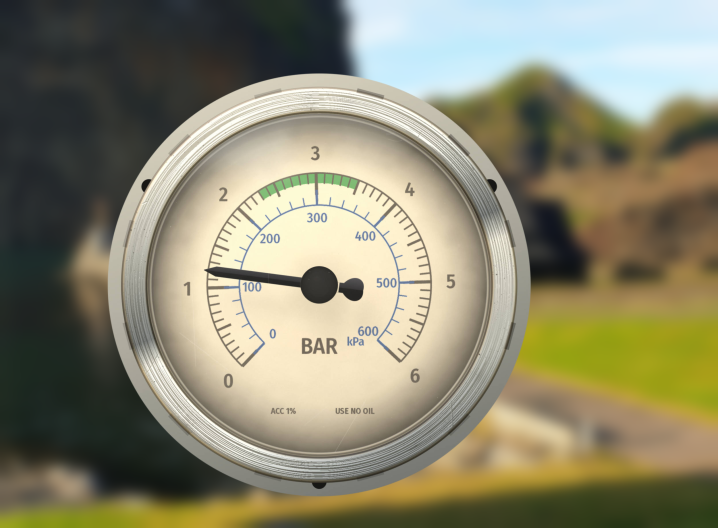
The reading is 1.2 bar
